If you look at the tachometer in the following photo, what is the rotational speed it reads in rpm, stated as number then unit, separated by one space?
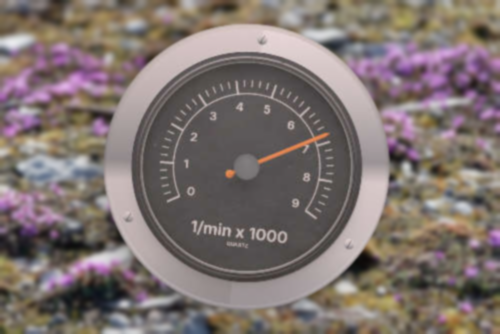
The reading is 6800 rpm
